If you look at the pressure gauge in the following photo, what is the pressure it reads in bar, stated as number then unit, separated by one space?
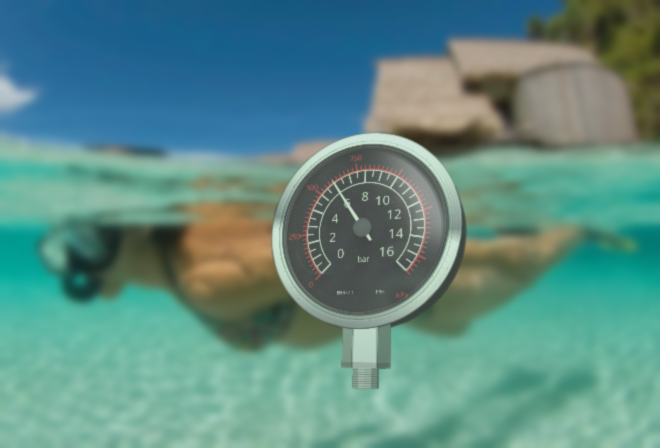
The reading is 6 bar
